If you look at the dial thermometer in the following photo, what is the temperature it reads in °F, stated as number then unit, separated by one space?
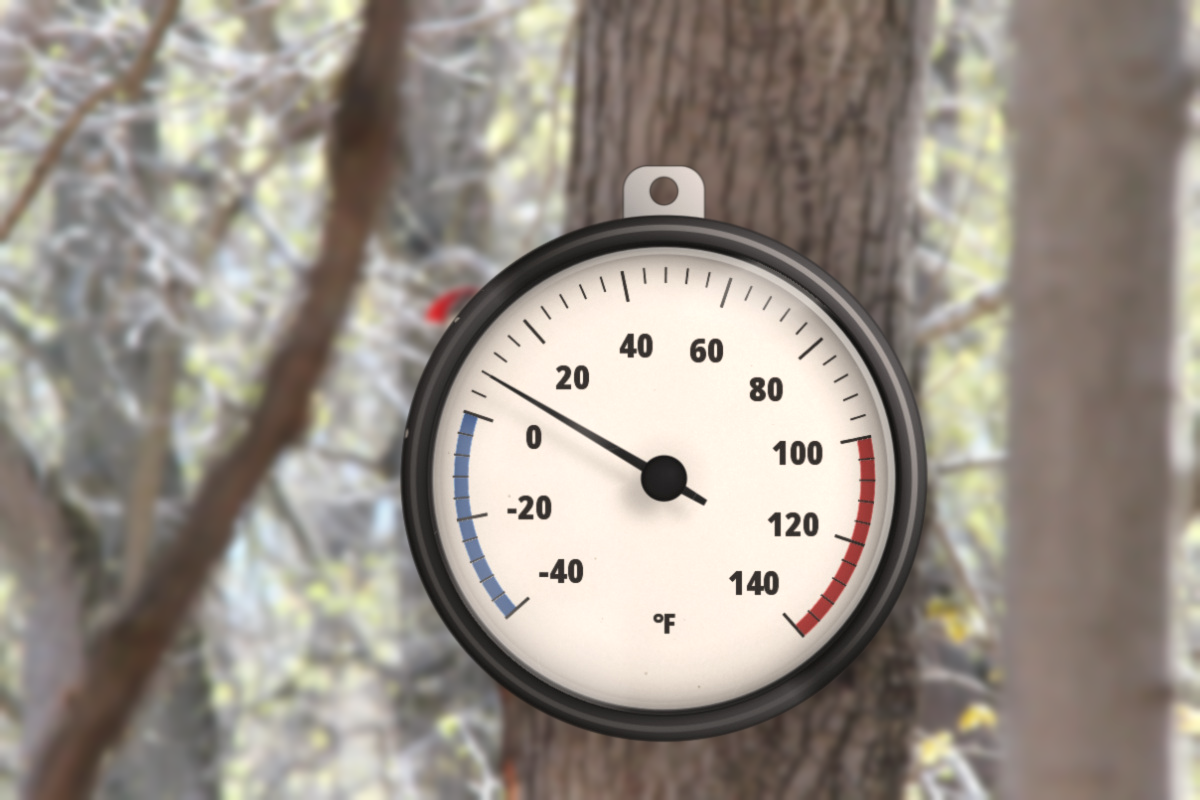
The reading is 8 °F
